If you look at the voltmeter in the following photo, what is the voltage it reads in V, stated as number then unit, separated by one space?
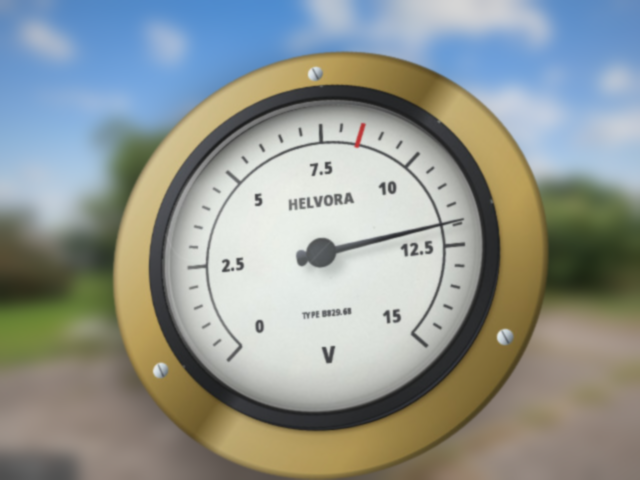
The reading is 12 V
